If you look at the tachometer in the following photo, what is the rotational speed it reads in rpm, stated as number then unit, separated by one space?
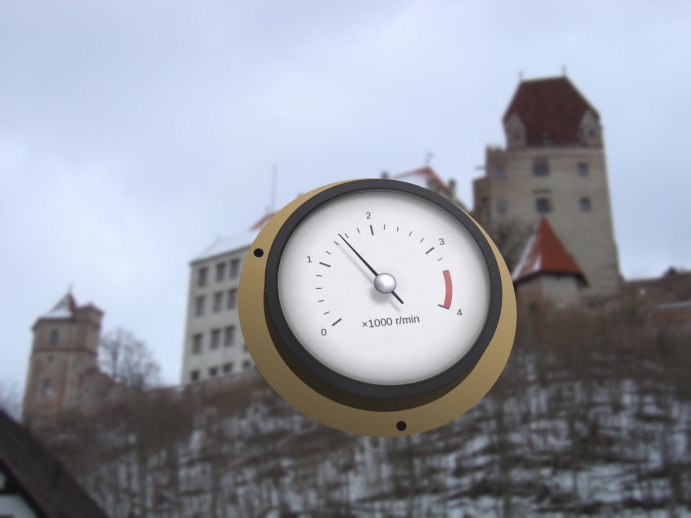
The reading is 1500 rpm
